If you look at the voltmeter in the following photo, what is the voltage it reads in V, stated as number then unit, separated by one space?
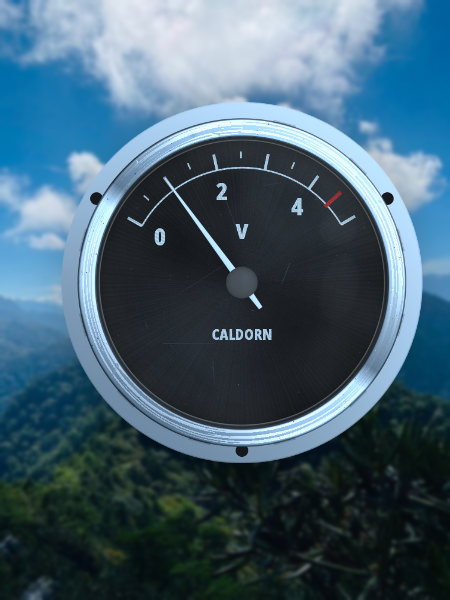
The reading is 1 V
